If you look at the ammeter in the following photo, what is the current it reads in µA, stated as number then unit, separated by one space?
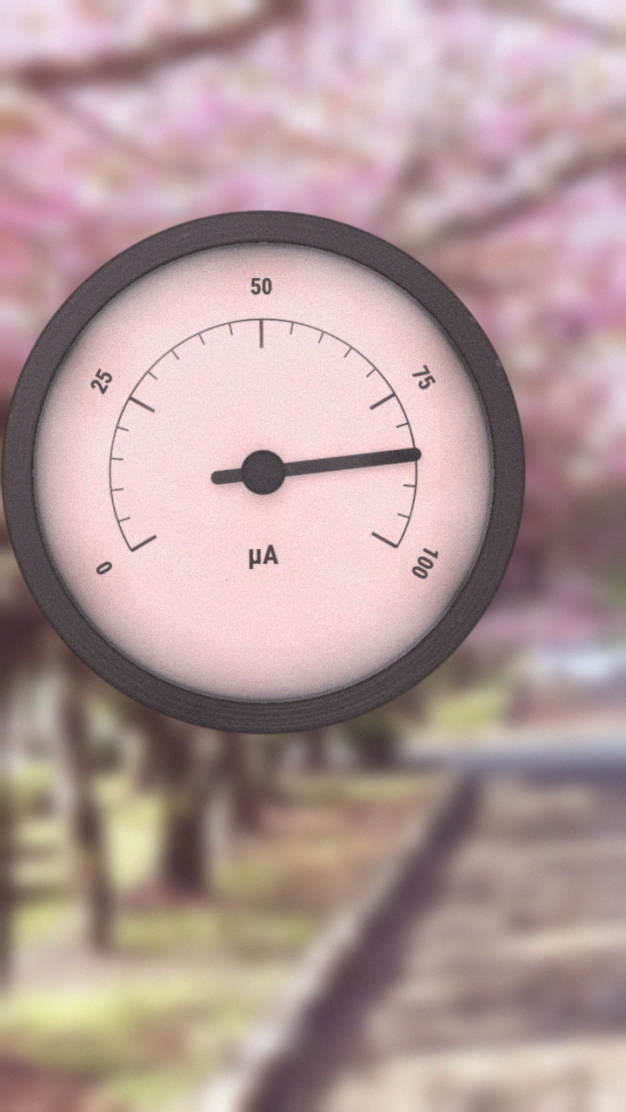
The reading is 85 µA
